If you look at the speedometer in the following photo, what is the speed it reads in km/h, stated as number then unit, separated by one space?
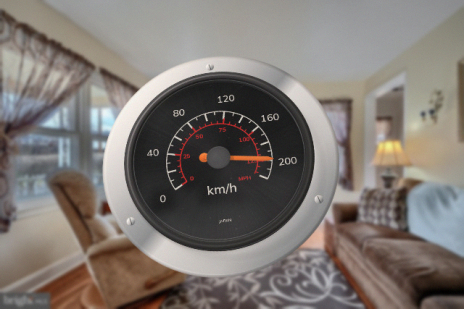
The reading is 200 km/h
